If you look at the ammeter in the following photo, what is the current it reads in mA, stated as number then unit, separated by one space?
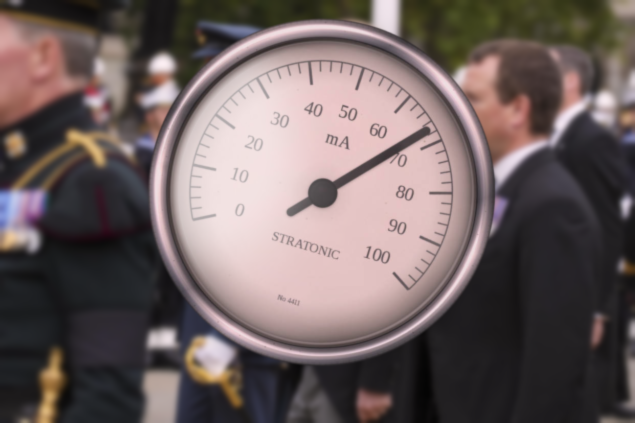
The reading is 67 mA
